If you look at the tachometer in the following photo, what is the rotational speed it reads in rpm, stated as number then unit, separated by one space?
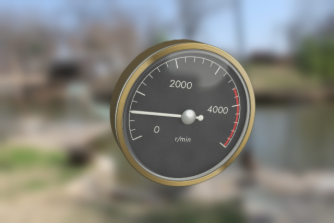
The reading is 600 rpm
